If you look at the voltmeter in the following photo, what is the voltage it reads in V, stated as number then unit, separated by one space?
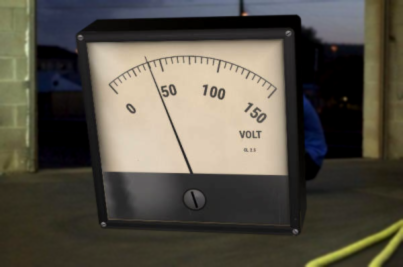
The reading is 40 V
